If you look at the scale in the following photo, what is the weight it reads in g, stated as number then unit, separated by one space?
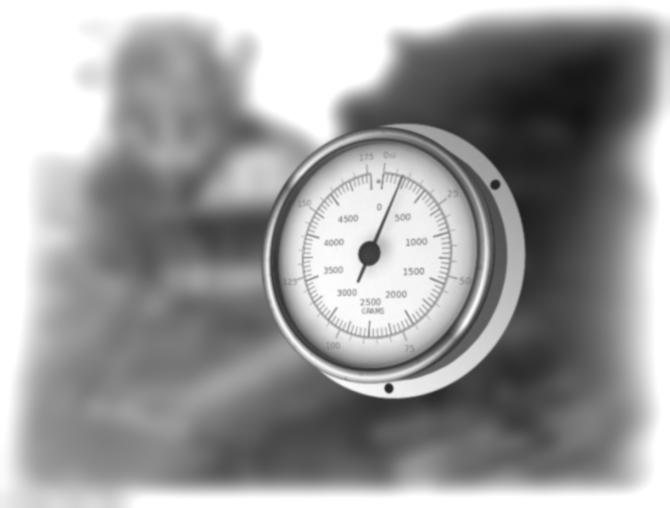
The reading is 250 g
